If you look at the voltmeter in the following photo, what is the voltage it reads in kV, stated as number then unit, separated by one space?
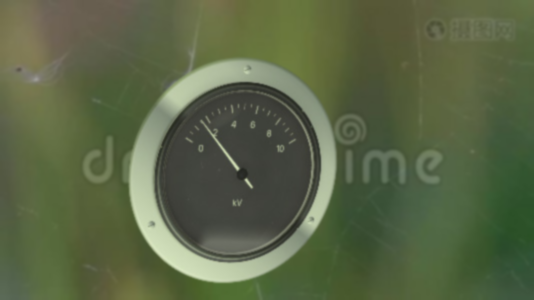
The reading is 1.5 kV
